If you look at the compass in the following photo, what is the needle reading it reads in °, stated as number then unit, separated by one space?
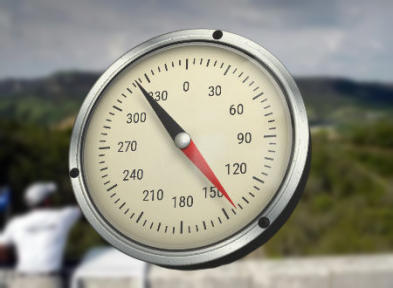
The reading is 142.5 °
